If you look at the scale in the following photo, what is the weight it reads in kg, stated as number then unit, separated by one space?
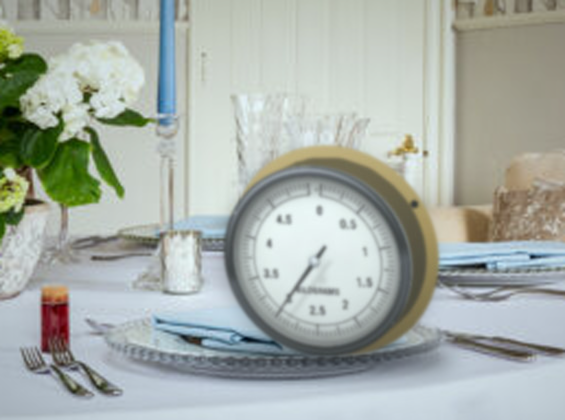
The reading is 3 kg
